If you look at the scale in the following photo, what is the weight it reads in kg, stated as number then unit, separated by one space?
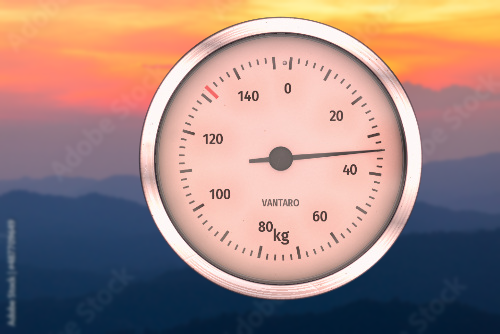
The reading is 34 kg
